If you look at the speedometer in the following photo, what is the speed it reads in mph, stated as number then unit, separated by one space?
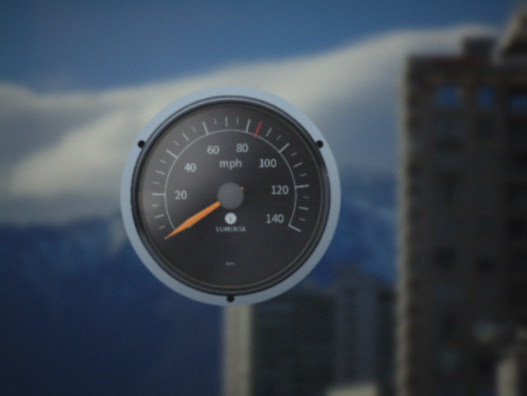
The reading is 0 mph
